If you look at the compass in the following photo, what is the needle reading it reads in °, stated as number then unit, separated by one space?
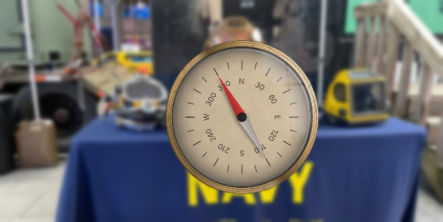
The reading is 330 °
